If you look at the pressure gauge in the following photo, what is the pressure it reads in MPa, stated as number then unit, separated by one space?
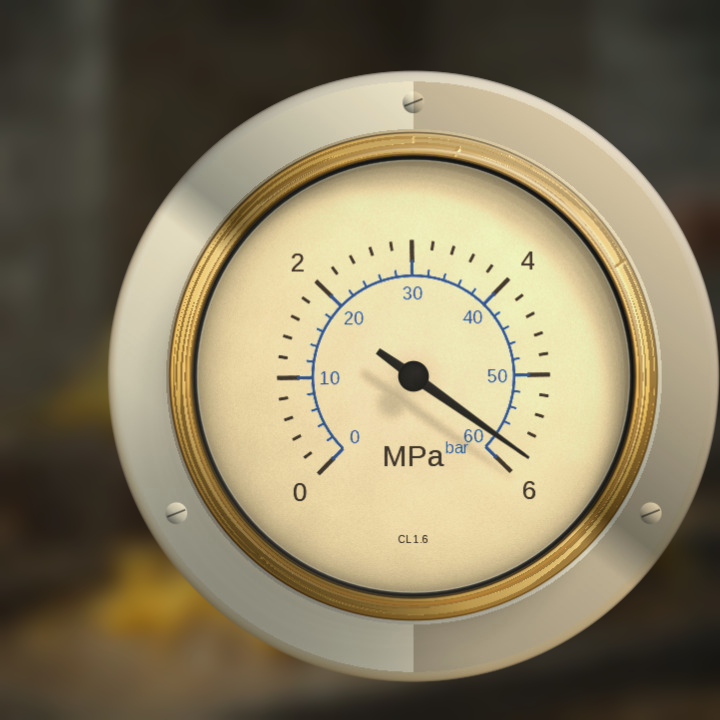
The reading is 5.8 MPa
